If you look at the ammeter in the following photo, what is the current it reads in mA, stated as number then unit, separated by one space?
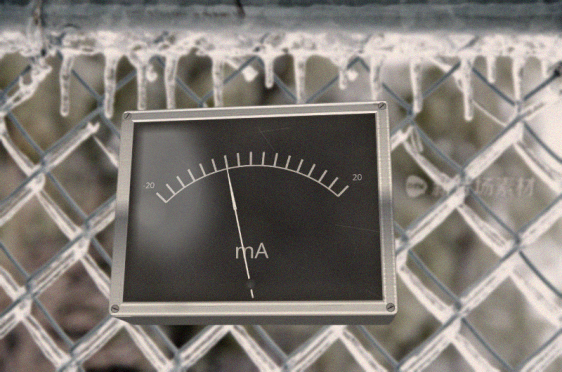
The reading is -5 mA
